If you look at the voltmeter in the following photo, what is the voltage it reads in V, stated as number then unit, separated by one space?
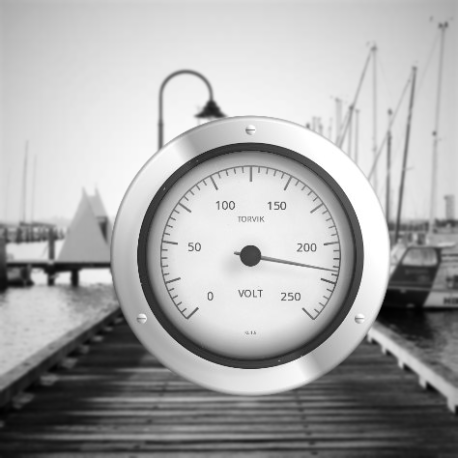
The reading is 217.5 V
